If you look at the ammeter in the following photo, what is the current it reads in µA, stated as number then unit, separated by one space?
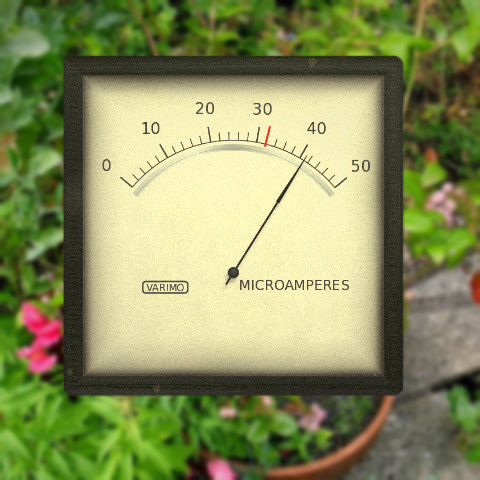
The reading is 41 µA
